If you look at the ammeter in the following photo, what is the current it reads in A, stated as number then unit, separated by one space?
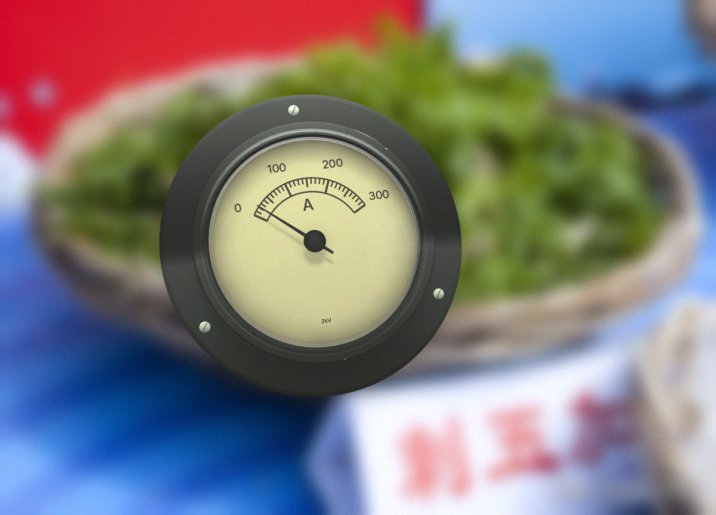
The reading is 20 A
